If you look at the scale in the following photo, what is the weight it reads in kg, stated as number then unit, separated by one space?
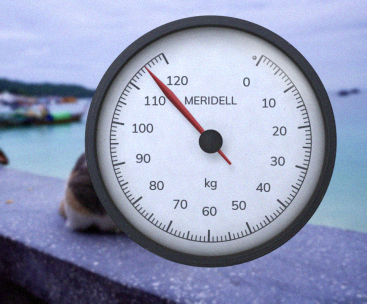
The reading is 115 kg
